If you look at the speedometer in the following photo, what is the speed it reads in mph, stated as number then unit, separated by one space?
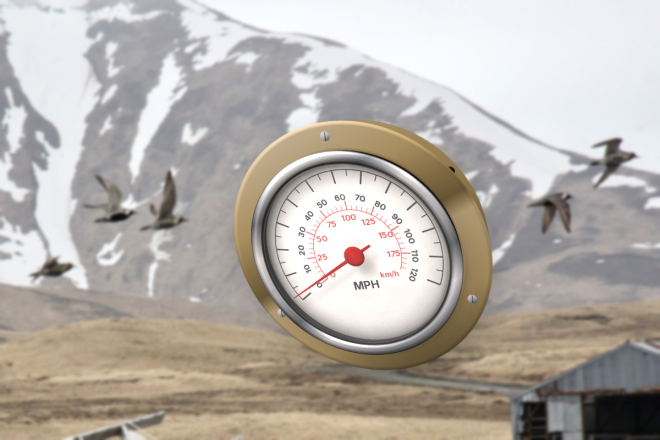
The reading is 2.5 mph
